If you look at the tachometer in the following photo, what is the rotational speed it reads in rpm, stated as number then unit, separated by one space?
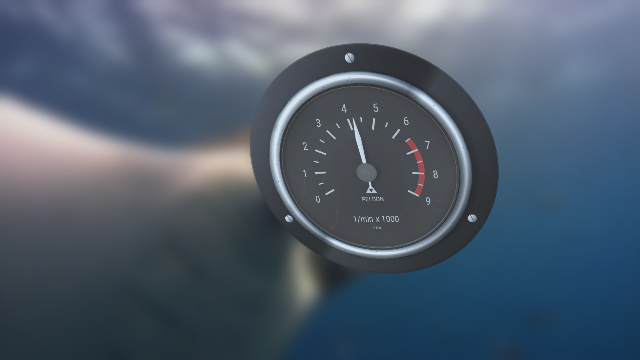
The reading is 4250 rpm
